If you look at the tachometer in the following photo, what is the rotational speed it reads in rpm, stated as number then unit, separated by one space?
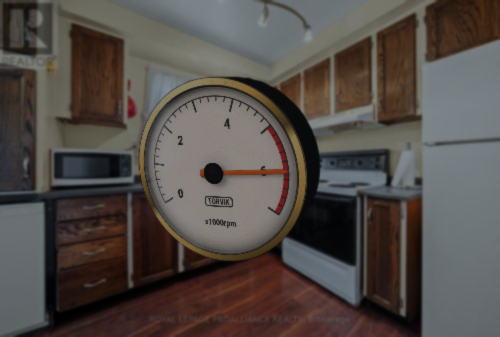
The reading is 6000 rpm
